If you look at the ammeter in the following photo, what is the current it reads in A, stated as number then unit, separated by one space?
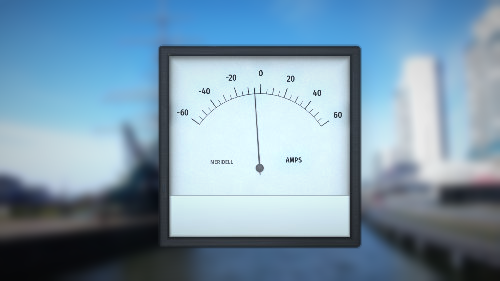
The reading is -5 A
